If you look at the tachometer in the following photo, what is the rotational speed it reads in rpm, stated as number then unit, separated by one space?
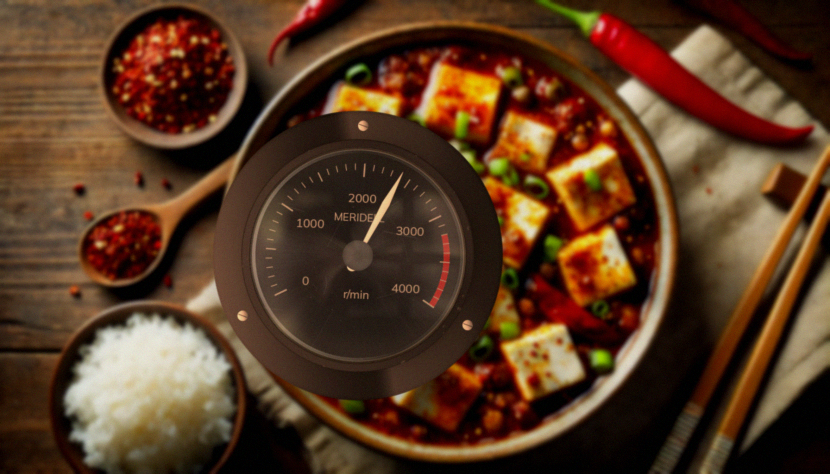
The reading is 2400 rpm
